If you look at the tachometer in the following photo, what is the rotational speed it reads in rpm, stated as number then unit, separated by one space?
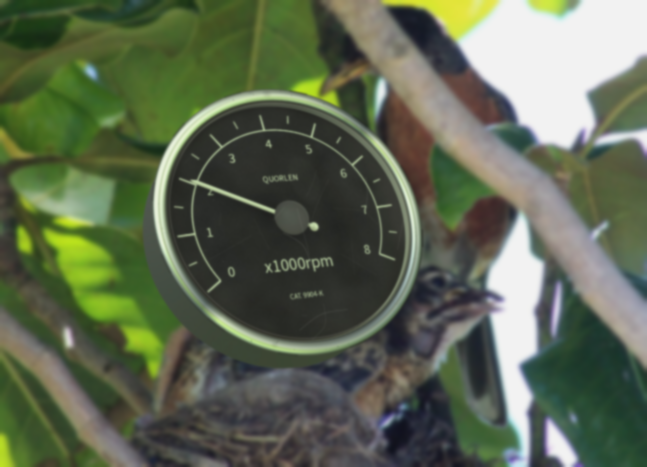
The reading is 2000 rpm
